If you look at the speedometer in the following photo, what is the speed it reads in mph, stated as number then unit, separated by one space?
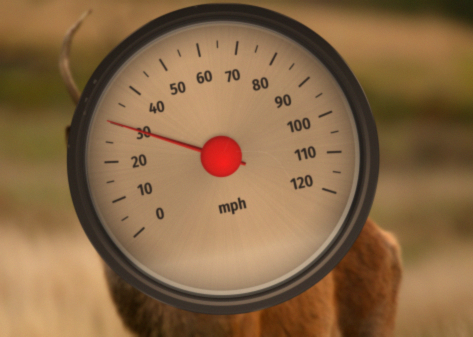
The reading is 30 mph
